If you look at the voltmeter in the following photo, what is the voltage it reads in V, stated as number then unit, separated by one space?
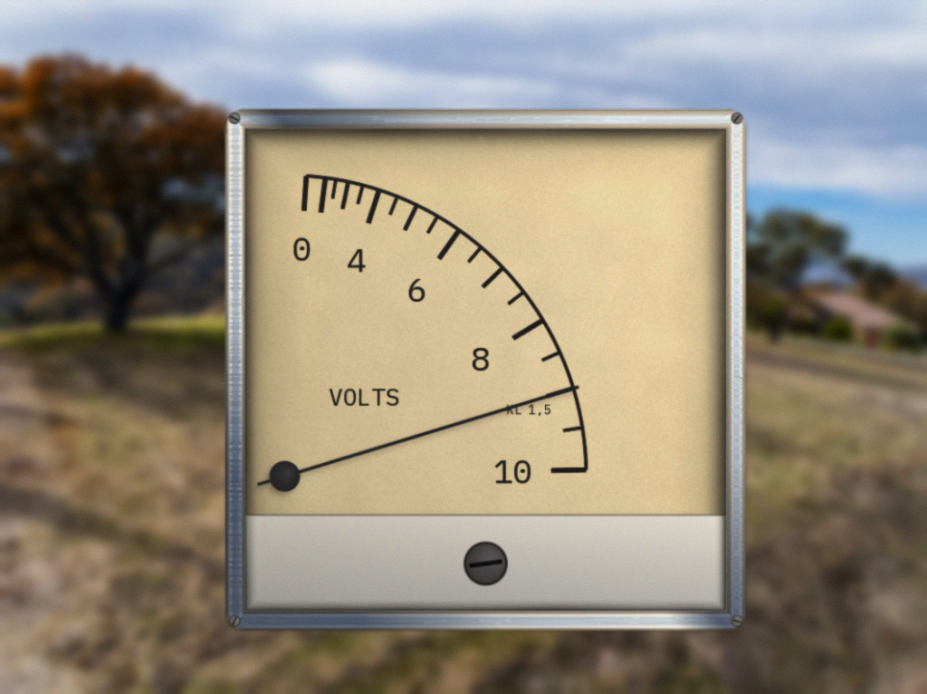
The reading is 9 V
